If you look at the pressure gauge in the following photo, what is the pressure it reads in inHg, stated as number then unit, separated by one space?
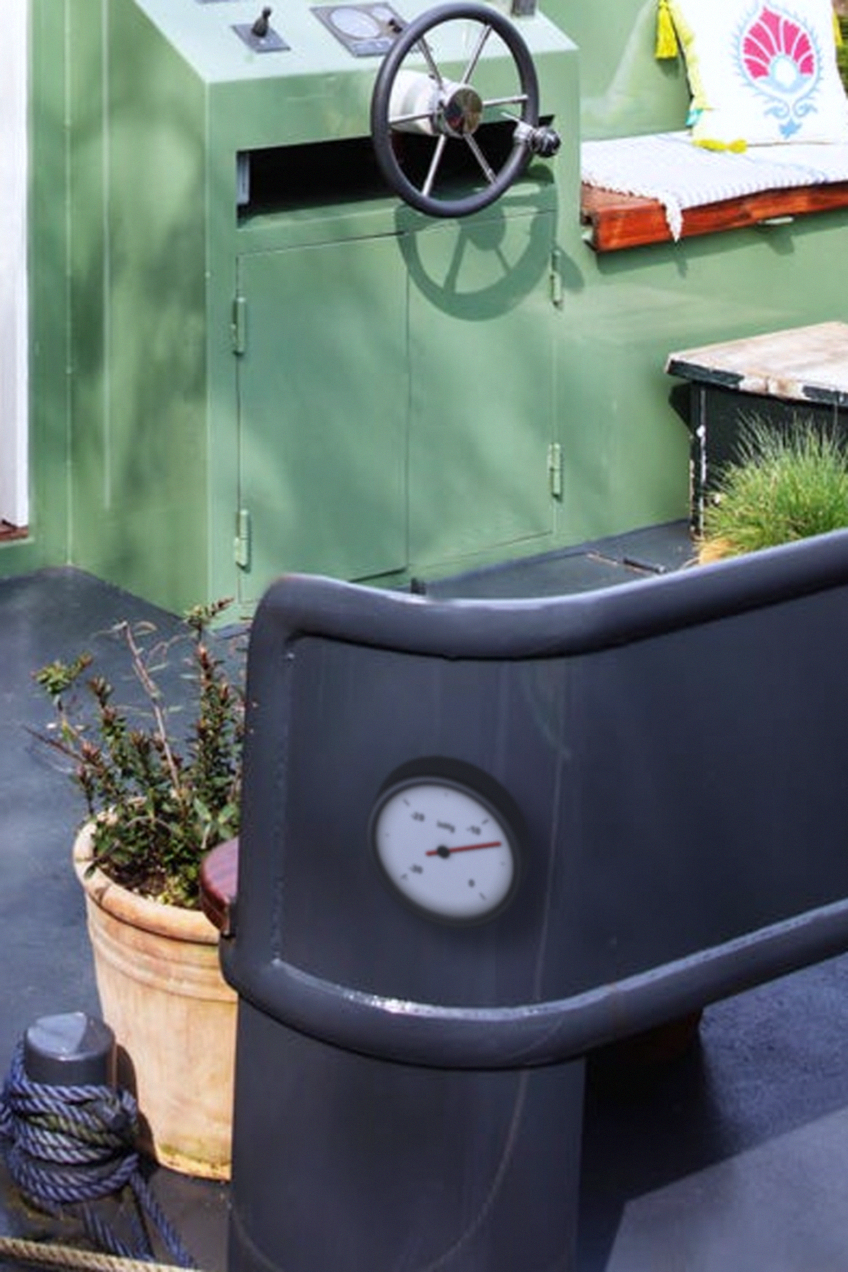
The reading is -7.5 inHg
